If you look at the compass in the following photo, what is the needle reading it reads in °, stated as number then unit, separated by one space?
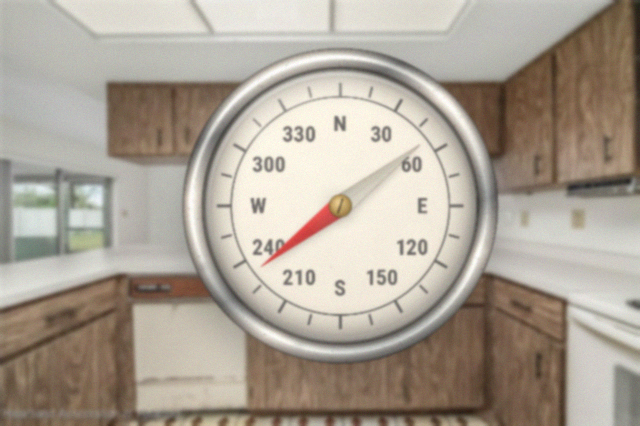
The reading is 232.5 °
